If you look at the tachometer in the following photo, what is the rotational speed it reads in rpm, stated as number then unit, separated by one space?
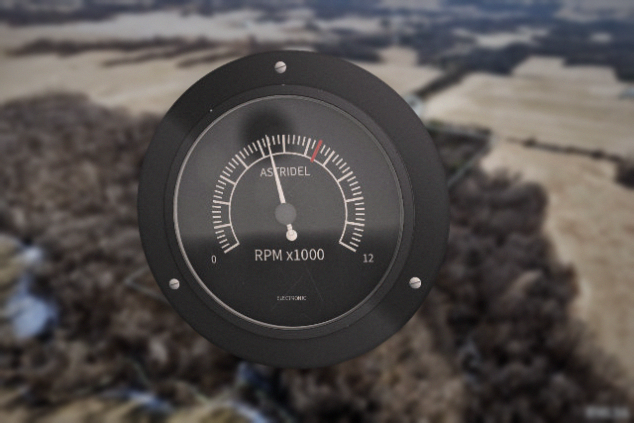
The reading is 5400 rpm
